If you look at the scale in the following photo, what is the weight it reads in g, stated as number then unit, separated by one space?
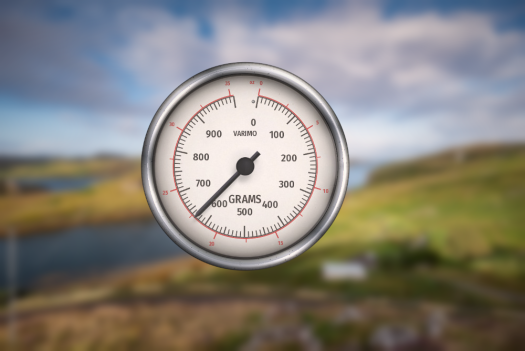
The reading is 630 g
